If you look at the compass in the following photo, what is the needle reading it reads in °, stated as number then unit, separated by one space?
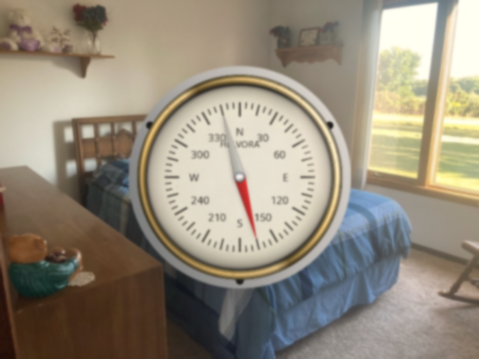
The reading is 165 °
